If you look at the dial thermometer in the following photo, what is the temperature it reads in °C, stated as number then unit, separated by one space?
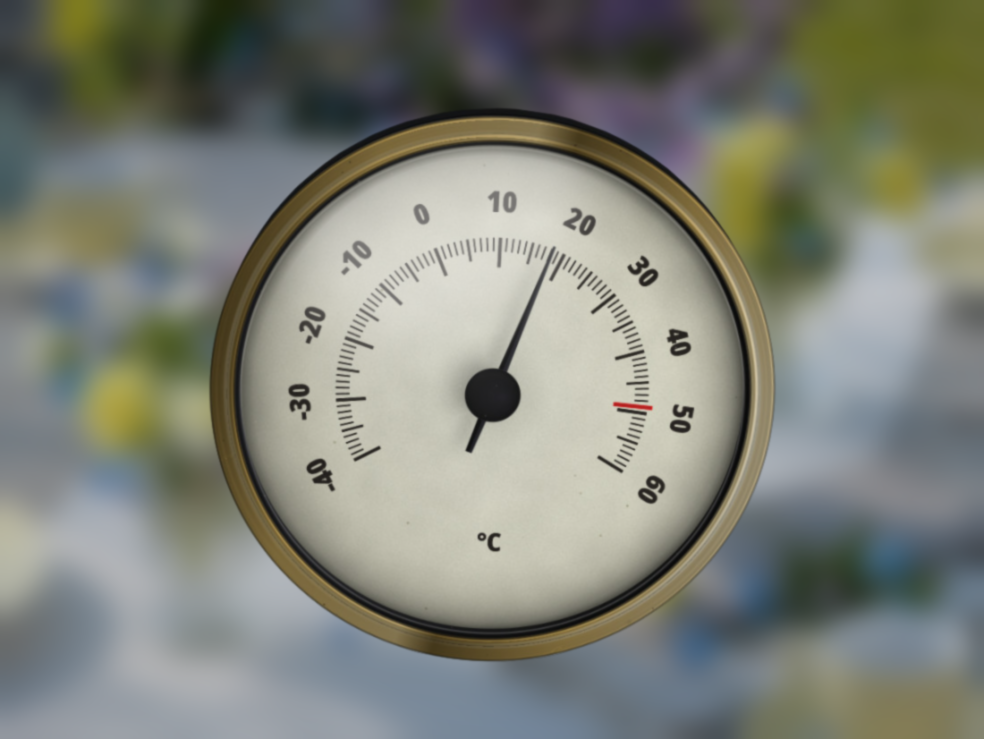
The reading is 18 °C
